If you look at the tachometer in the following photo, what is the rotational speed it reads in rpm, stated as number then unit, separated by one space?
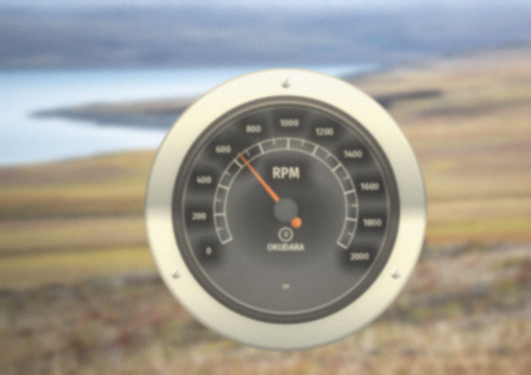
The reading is 650 rpm
